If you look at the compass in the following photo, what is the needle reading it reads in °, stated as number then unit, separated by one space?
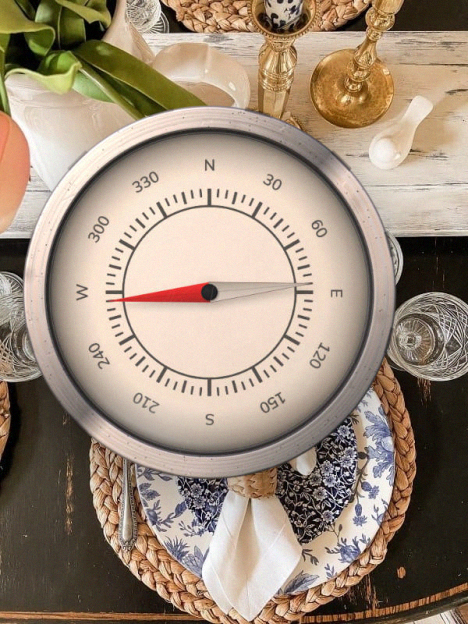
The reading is 265 °
